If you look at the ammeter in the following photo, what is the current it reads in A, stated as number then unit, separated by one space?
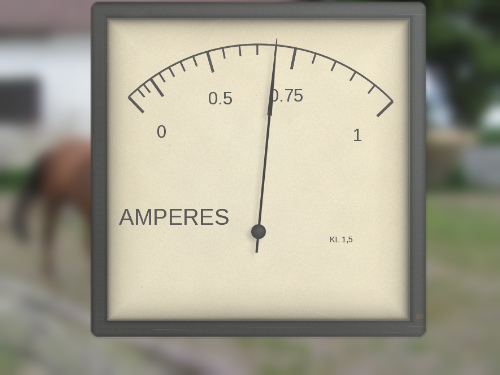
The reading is 0.7 A
